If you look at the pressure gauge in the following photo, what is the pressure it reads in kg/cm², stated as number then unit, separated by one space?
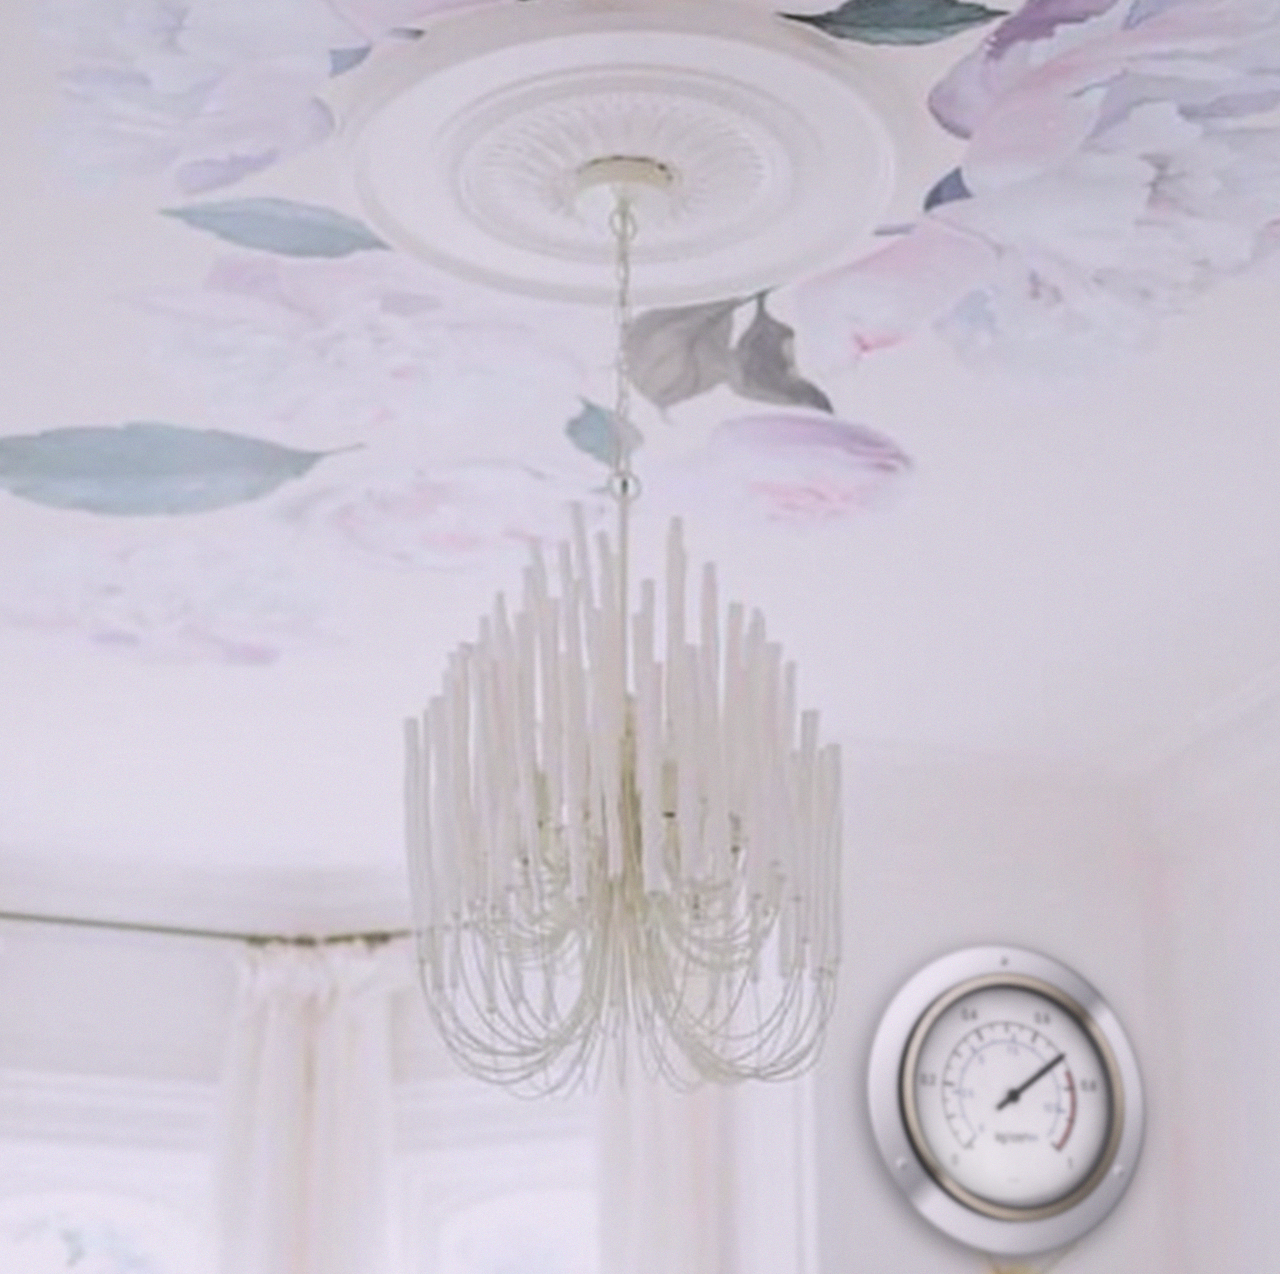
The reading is 0.7 kg/cm²
